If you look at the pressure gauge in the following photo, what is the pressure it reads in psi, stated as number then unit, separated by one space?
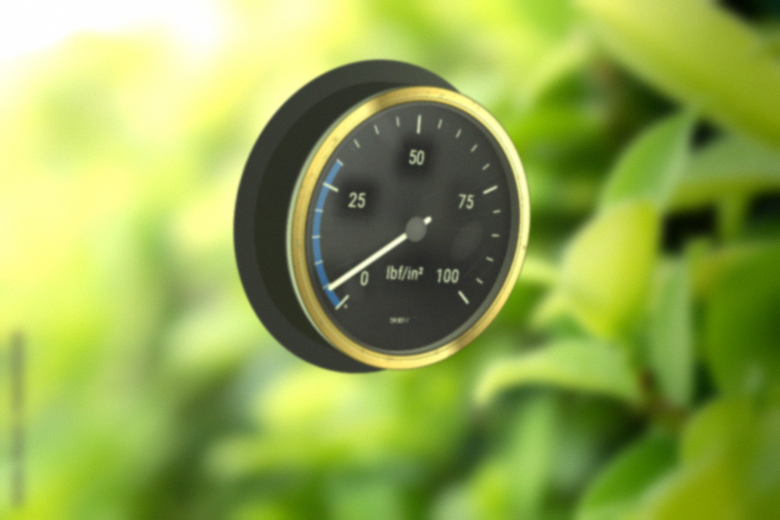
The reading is 5 psi
